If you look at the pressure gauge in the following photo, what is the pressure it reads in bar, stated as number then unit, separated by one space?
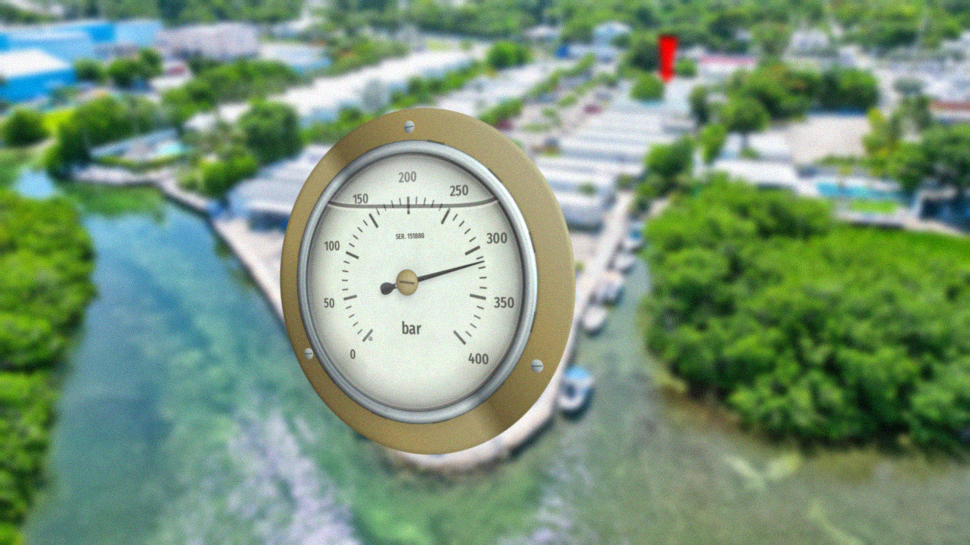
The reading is 315 bar
